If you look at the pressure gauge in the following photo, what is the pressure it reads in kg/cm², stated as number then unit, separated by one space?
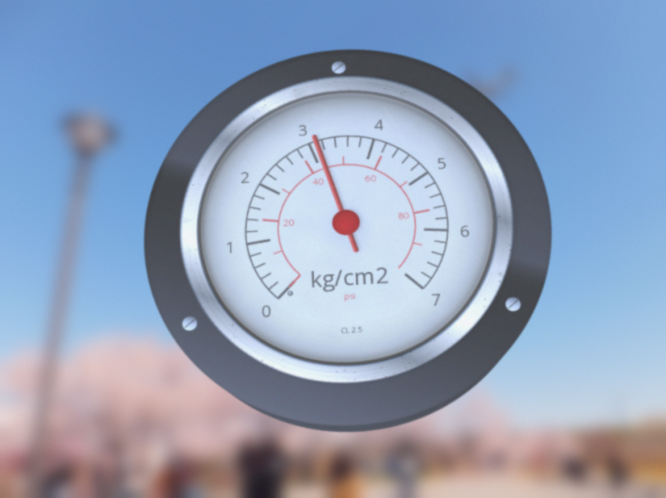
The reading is 3.1 kg/cm²
